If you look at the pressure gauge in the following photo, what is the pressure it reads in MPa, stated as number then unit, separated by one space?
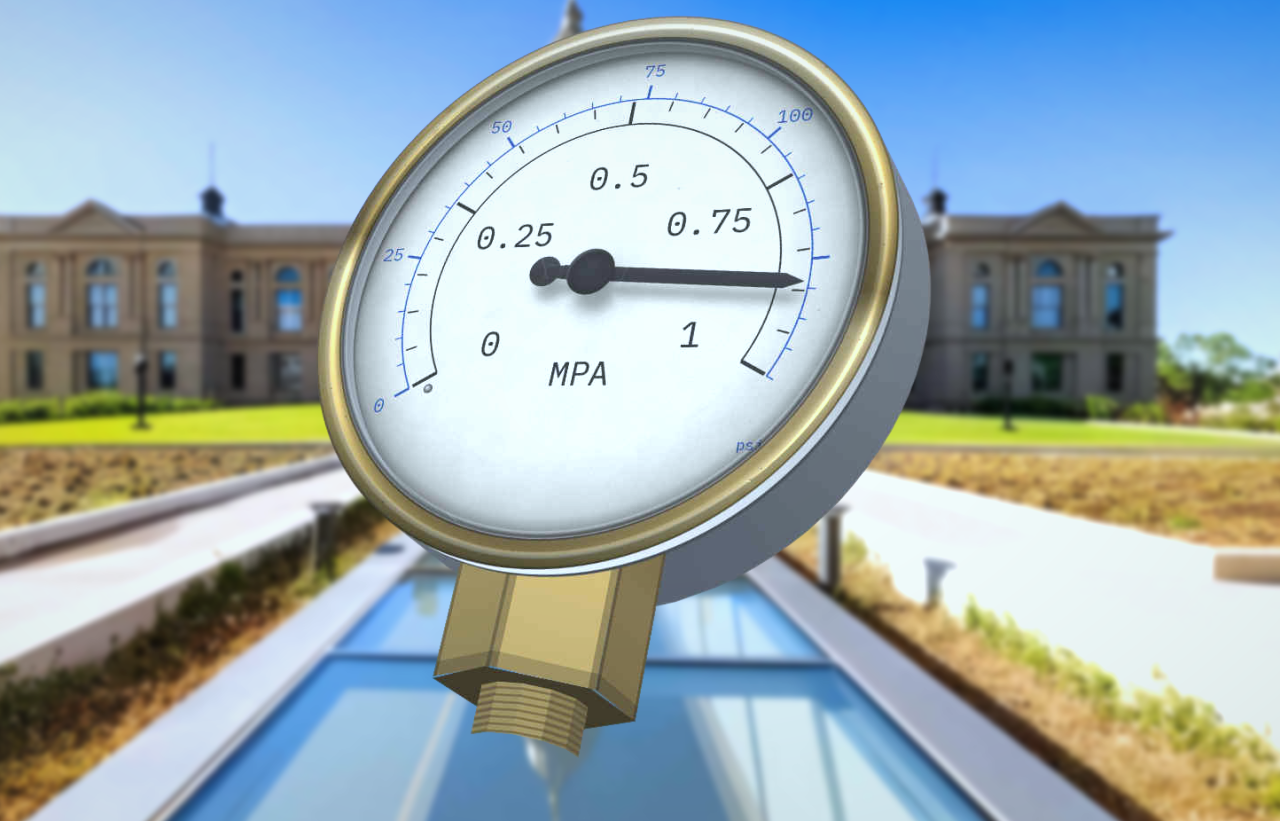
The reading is 0.9 MPa
